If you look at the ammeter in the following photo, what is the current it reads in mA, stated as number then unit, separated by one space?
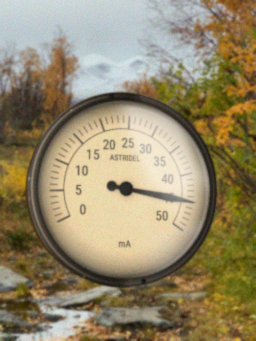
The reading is 45 mA
